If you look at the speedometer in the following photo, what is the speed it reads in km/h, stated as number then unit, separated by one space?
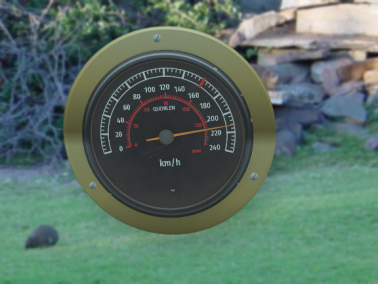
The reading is 212 km/h
